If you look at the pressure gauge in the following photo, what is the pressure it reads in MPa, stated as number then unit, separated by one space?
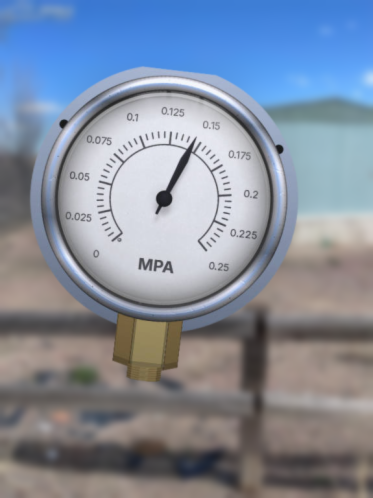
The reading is 0.145 MPa
